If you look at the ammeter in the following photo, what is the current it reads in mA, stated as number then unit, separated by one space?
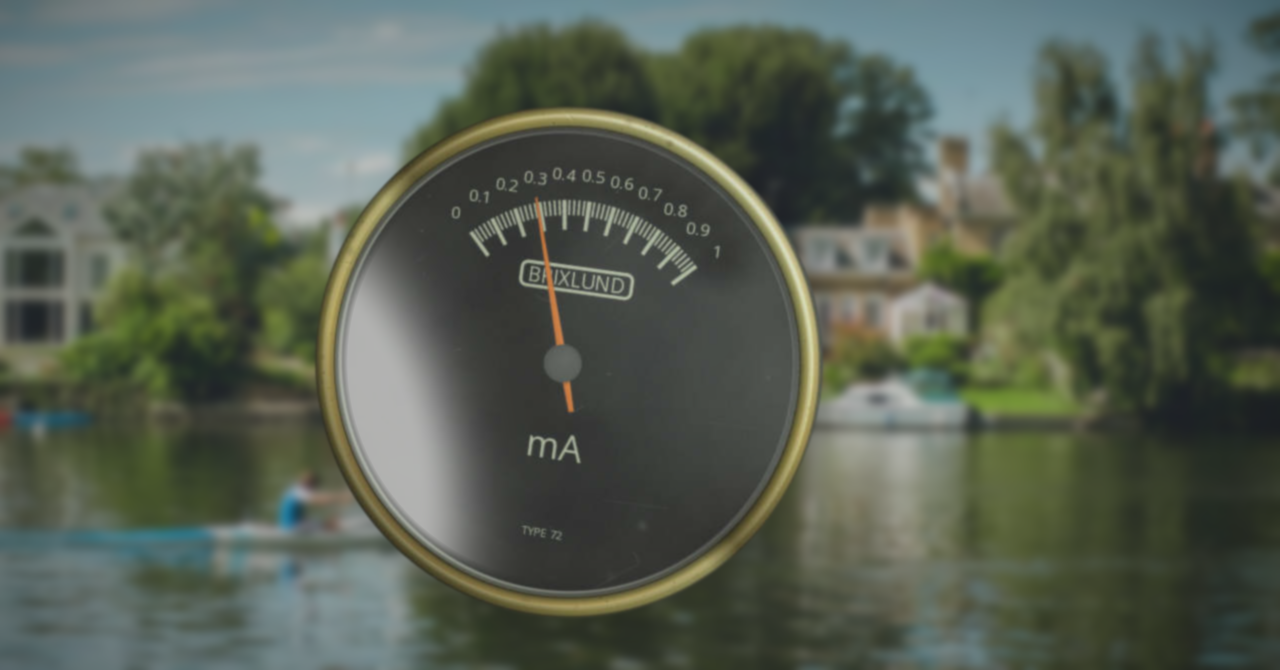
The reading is 0.3 mA
